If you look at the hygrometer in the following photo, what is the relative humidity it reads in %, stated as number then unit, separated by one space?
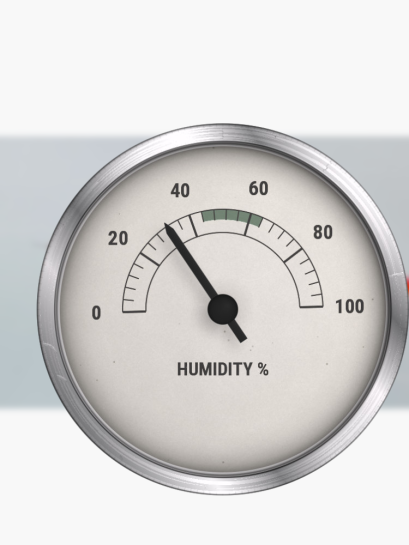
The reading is 32 %
